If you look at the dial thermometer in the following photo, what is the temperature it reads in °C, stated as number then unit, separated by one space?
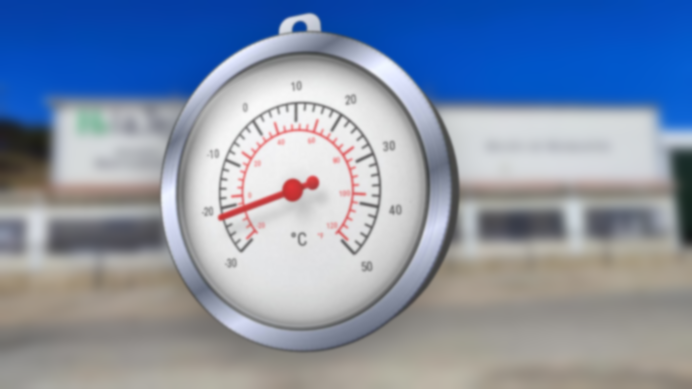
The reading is -22 °C
